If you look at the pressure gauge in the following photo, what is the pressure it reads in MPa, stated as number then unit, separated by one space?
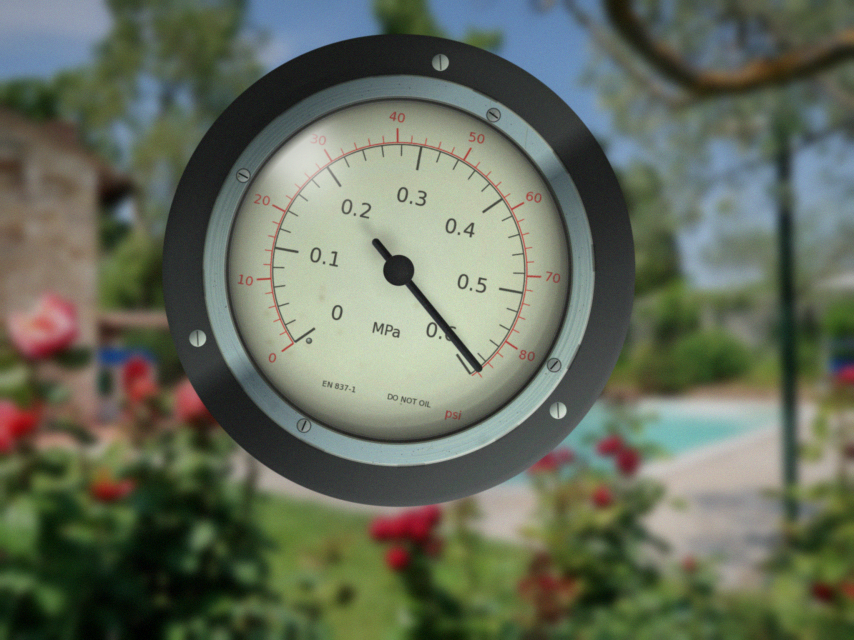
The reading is 0.59 MPa
